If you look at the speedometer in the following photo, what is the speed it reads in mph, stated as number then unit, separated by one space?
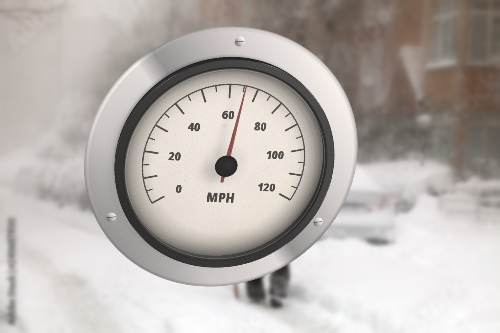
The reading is 65 mph
